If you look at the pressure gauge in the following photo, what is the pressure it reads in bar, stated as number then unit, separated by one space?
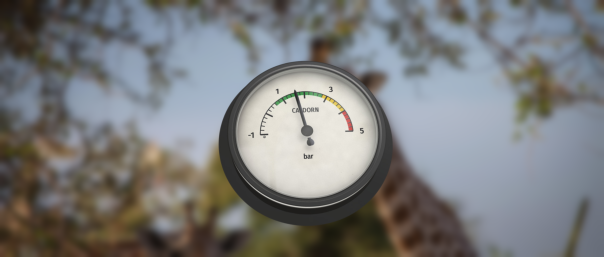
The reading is 1.6 bar
